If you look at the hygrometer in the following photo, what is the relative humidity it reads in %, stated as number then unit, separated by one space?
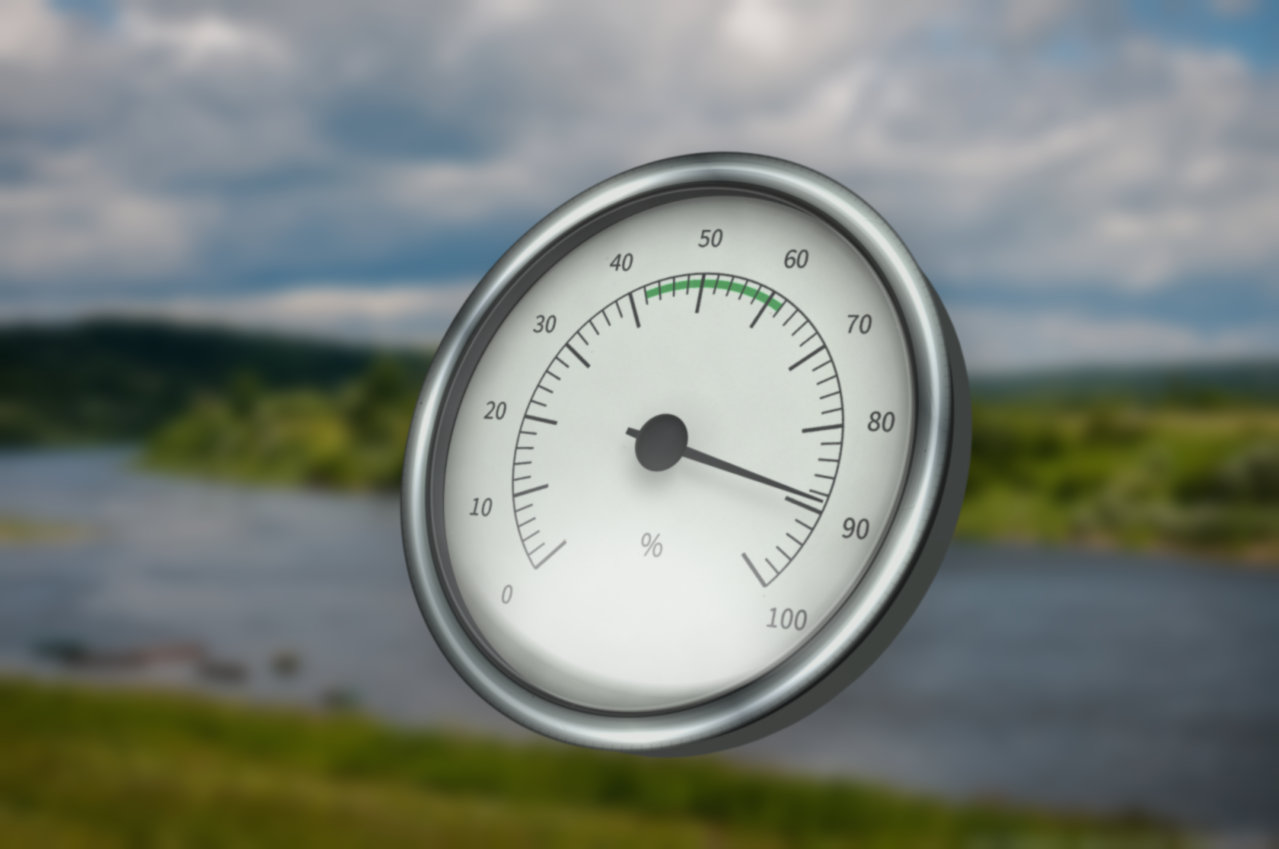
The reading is 89 %
